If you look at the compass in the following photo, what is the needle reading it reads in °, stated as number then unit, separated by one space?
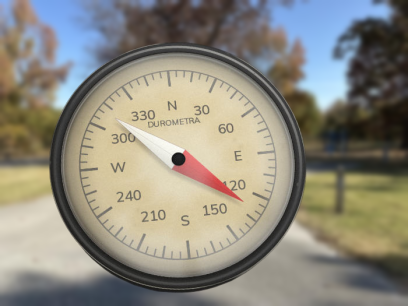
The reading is 130 °
